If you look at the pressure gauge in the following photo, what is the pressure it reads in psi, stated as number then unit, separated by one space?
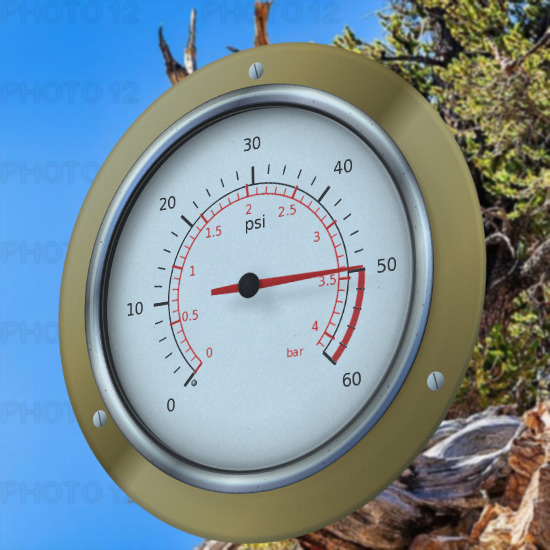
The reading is 50 psi
